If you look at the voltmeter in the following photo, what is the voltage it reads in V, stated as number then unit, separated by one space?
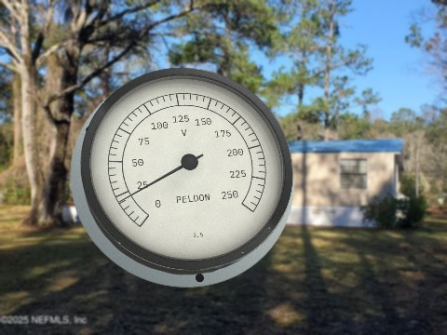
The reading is 20 V
